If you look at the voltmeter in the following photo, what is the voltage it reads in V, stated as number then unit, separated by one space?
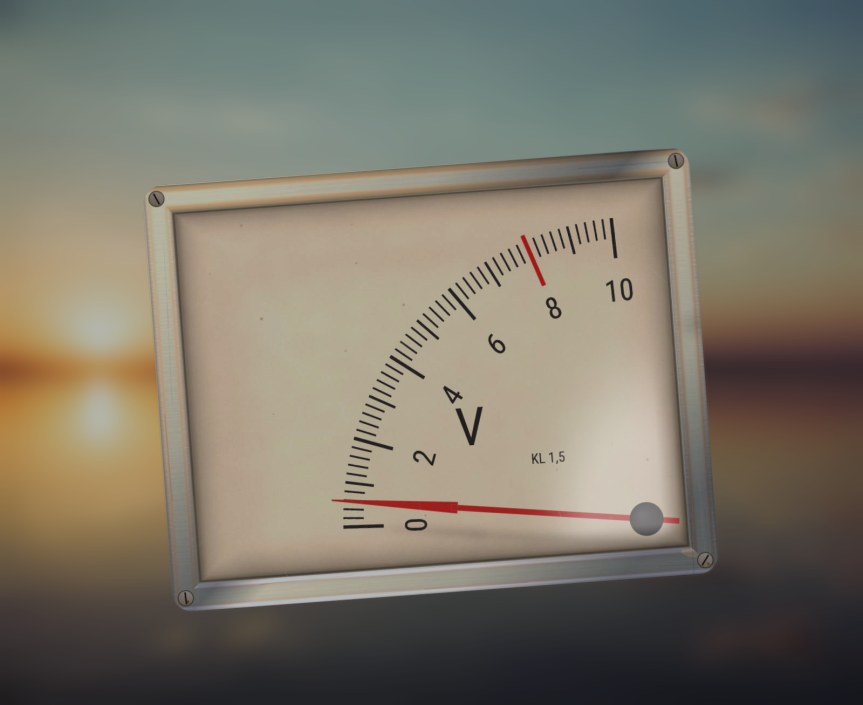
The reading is 0.6 V
